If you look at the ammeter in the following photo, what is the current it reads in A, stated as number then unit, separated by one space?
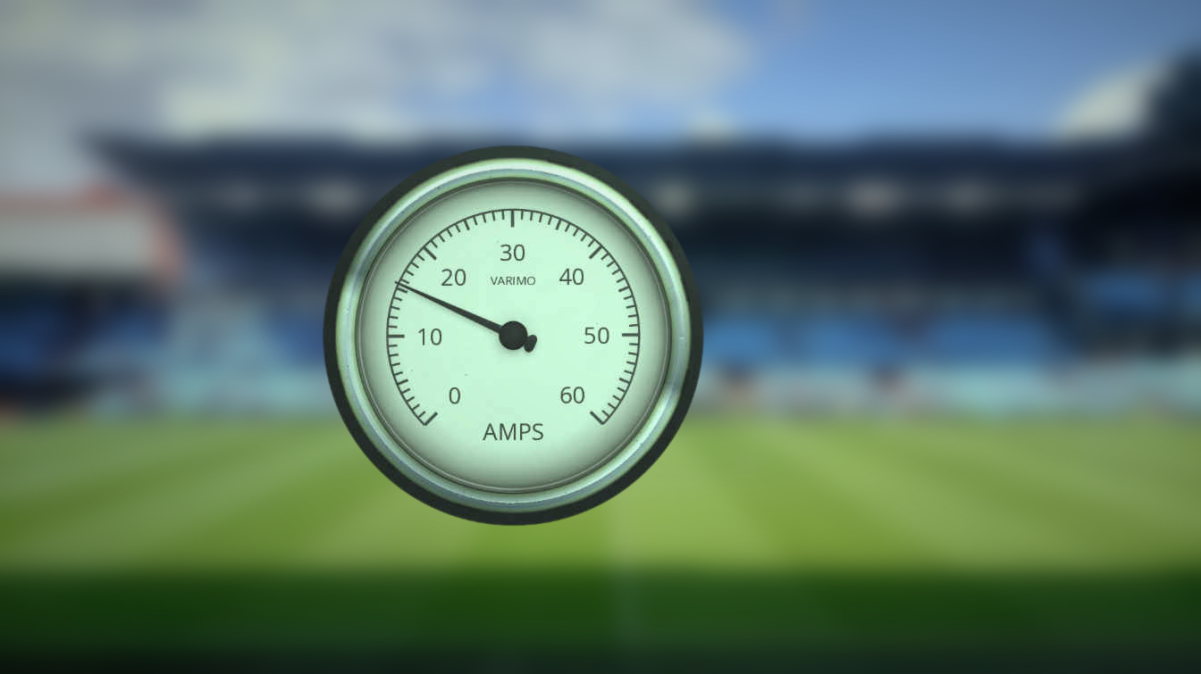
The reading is 15.5 A
